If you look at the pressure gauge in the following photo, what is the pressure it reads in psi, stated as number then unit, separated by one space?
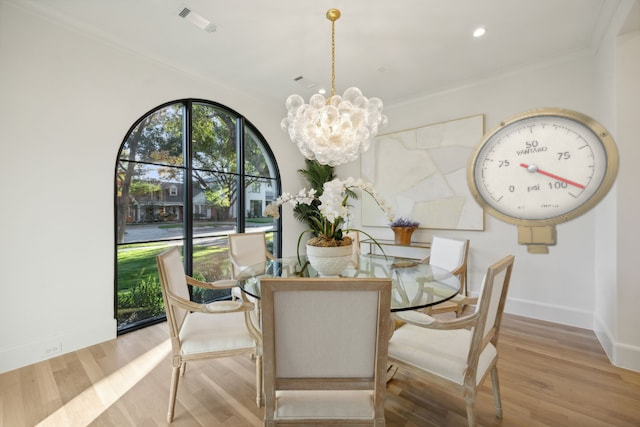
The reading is 95 psi
